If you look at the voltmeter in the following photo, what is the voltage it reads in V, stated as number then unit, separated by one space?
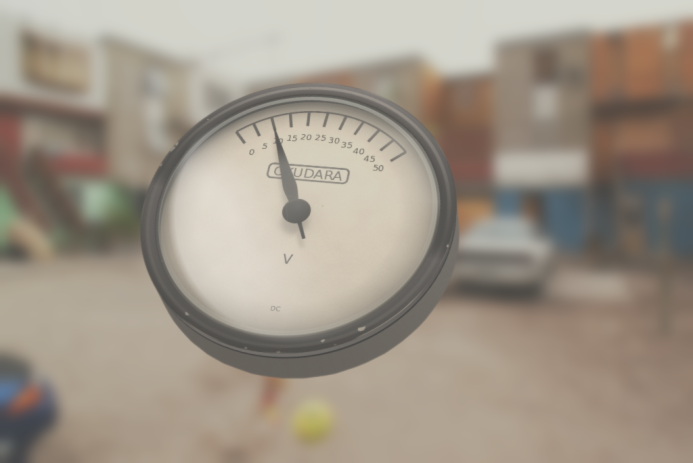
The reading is 10 V
